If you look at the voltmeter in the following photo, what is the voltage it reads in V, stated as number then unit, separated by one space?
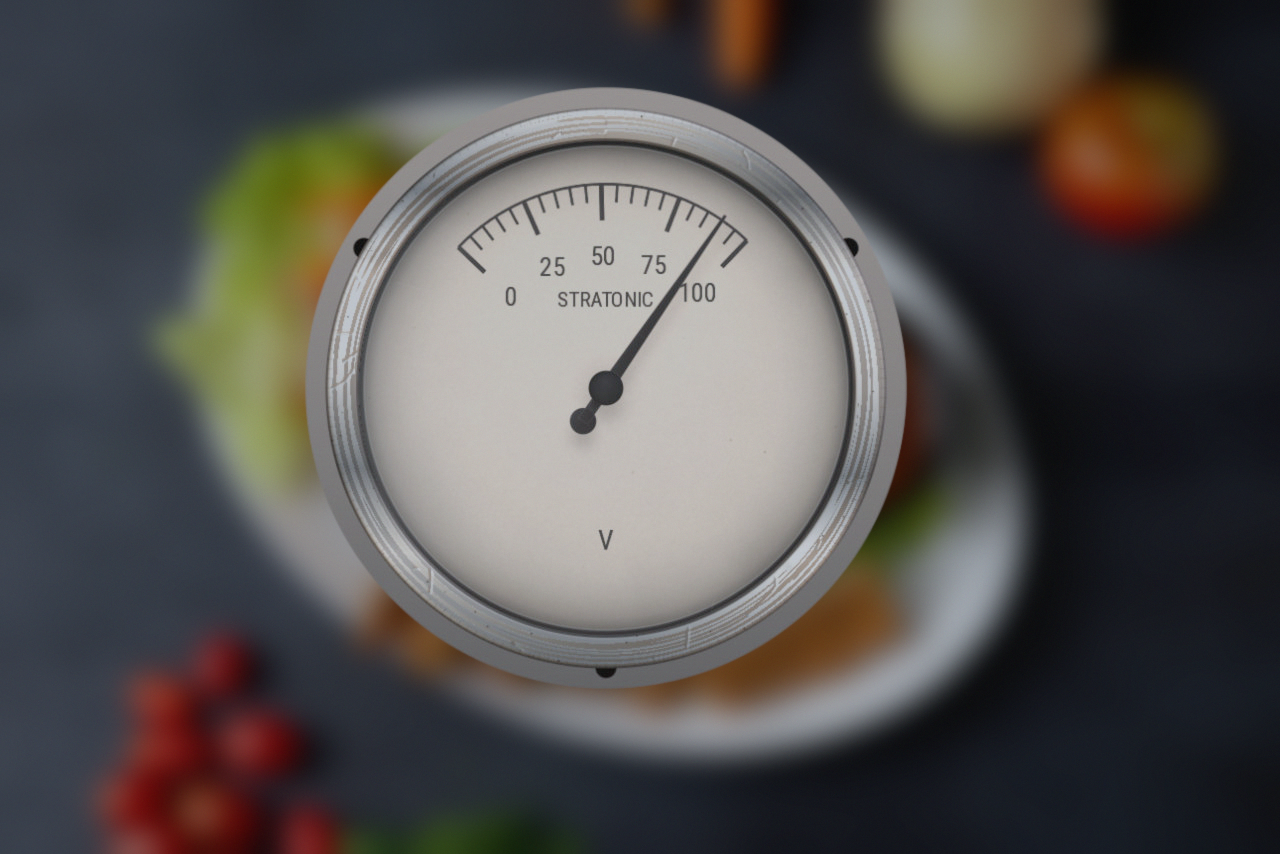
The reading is 90 V
